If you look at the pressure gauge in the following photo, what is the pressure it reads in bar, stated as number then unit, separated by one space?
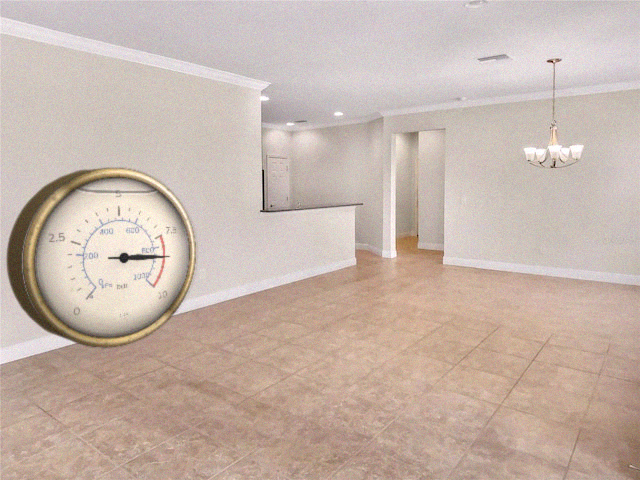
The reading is 8.5 bar
